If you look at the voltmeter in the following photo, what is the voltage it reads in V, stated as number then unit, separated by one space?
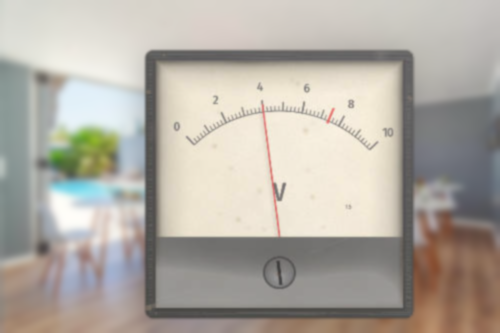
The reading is 4 V
